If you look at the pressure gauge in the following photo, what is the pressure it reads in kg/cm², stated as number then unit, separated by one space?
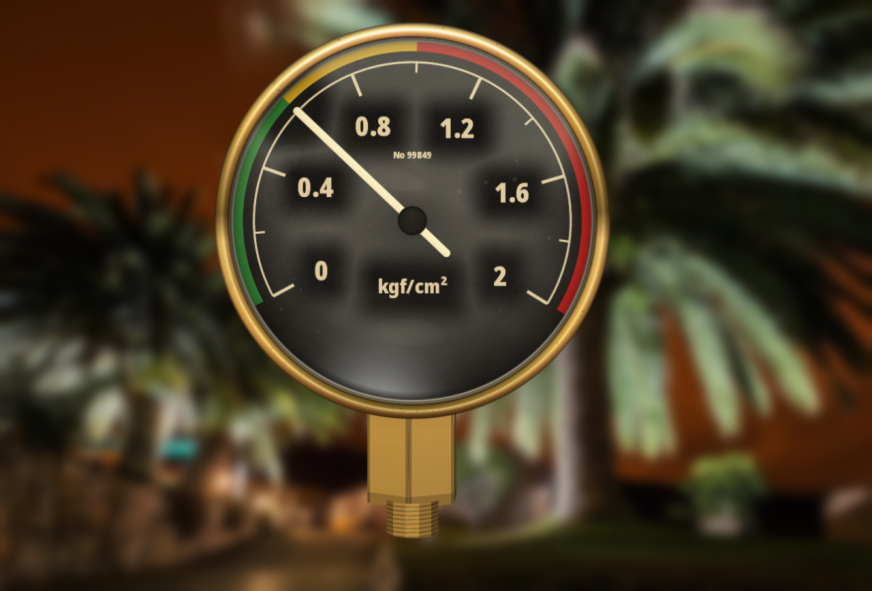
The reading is 0.6 kg/cm²
